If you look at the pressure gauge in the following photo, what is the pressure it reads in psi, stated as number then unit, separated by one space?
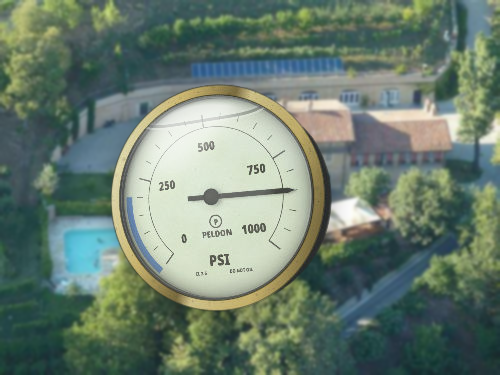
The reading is 850 psi
